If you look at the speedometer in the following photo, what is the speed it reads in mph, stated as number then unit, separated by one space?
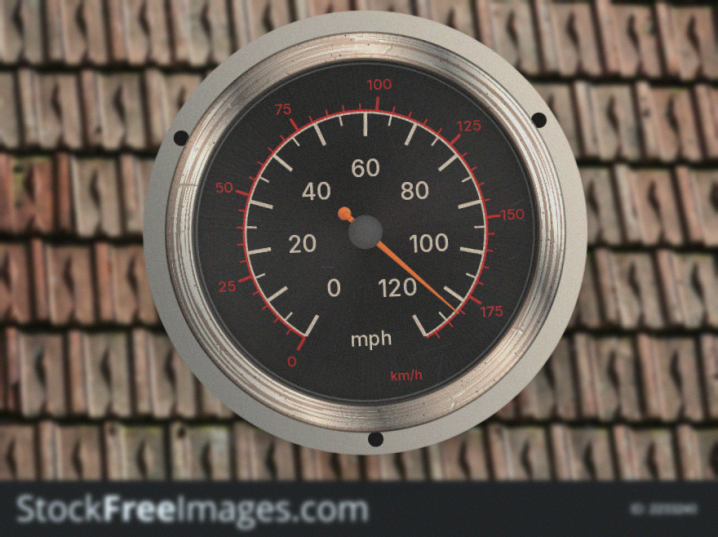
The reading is 112.5 mph
